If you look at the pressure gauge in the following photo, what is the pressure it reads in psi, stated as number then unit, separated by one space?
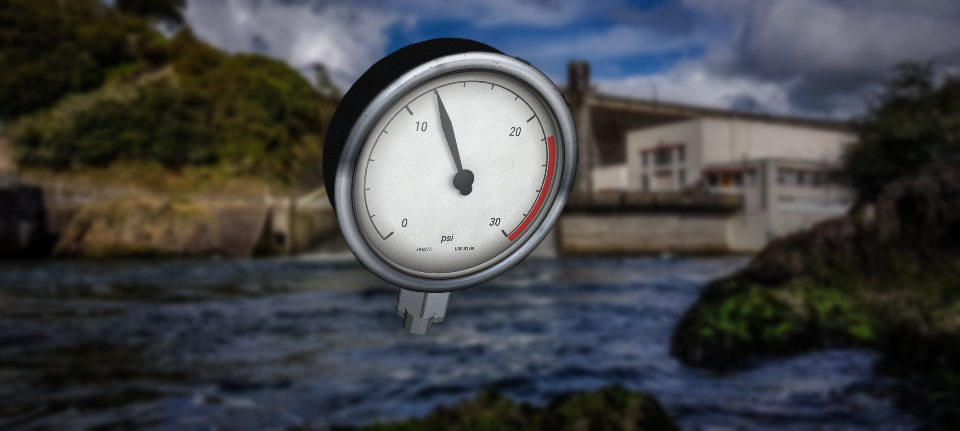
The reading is 12 psi
